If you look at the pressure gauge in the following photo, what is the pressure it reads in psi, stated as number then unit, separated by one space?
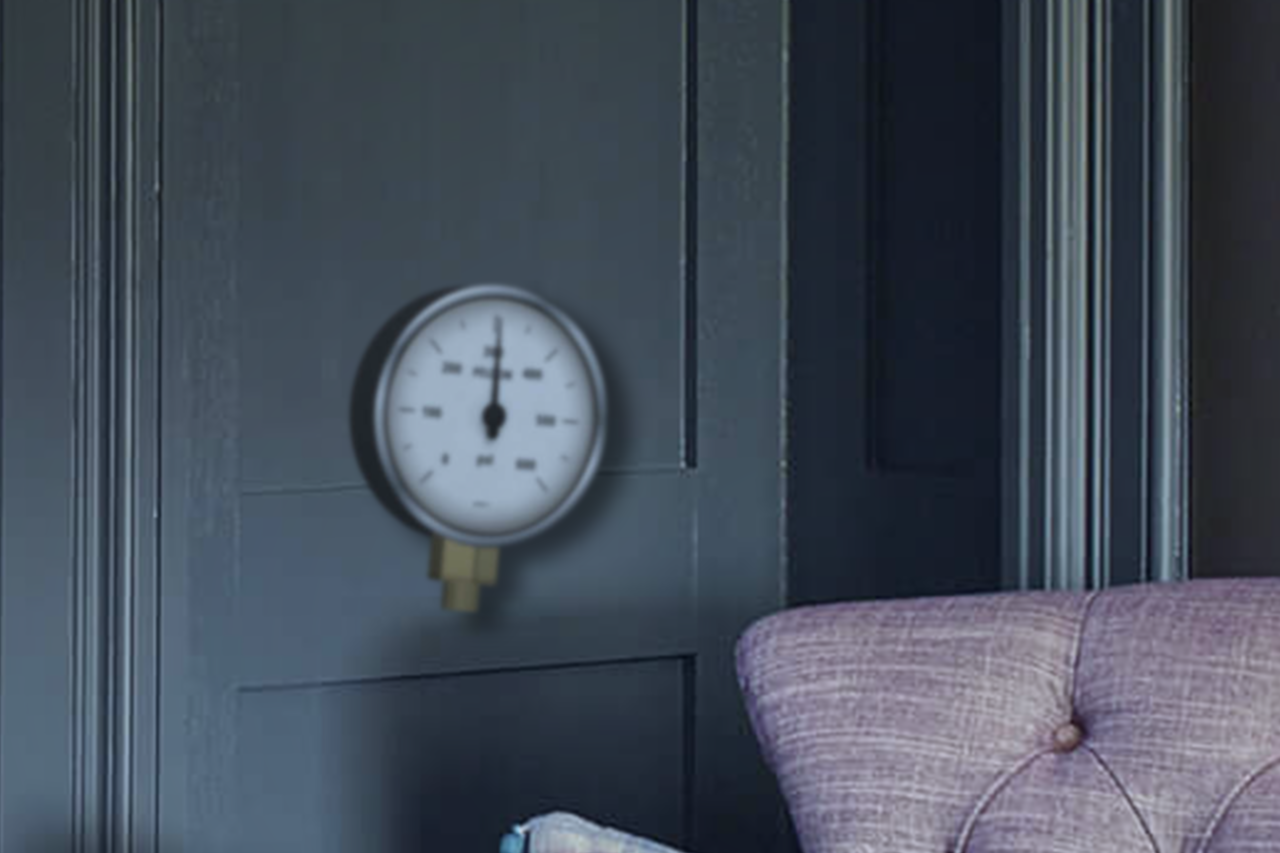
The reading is 300 psi
